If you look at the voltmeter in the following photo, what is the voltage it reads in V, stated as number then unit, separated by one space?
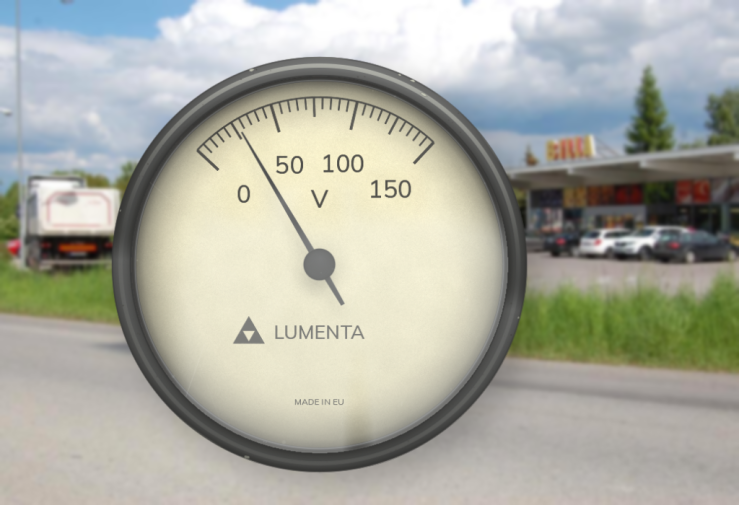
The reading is 27.5 V
